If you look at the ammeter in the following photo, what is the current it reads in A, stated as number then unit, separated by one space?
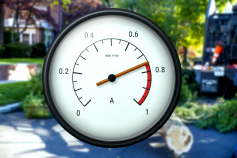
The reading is 0.75 A
